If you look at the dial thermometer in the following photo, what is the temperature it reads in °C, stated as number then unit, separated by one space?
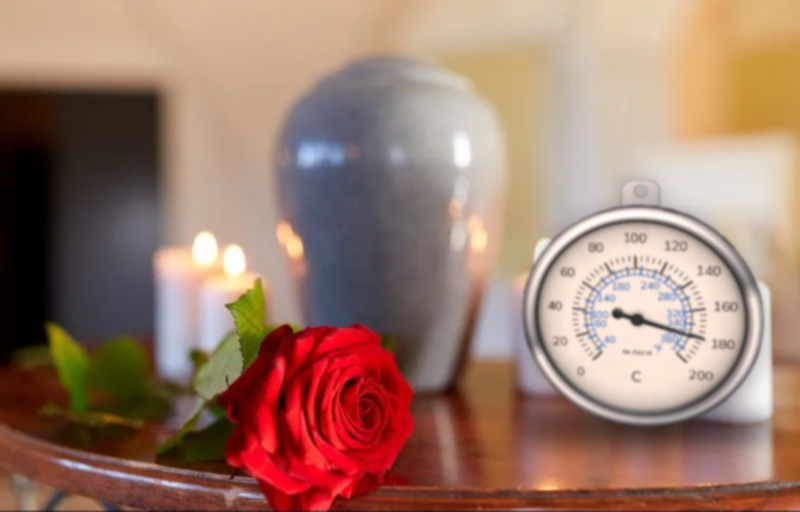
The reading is 180 °C
